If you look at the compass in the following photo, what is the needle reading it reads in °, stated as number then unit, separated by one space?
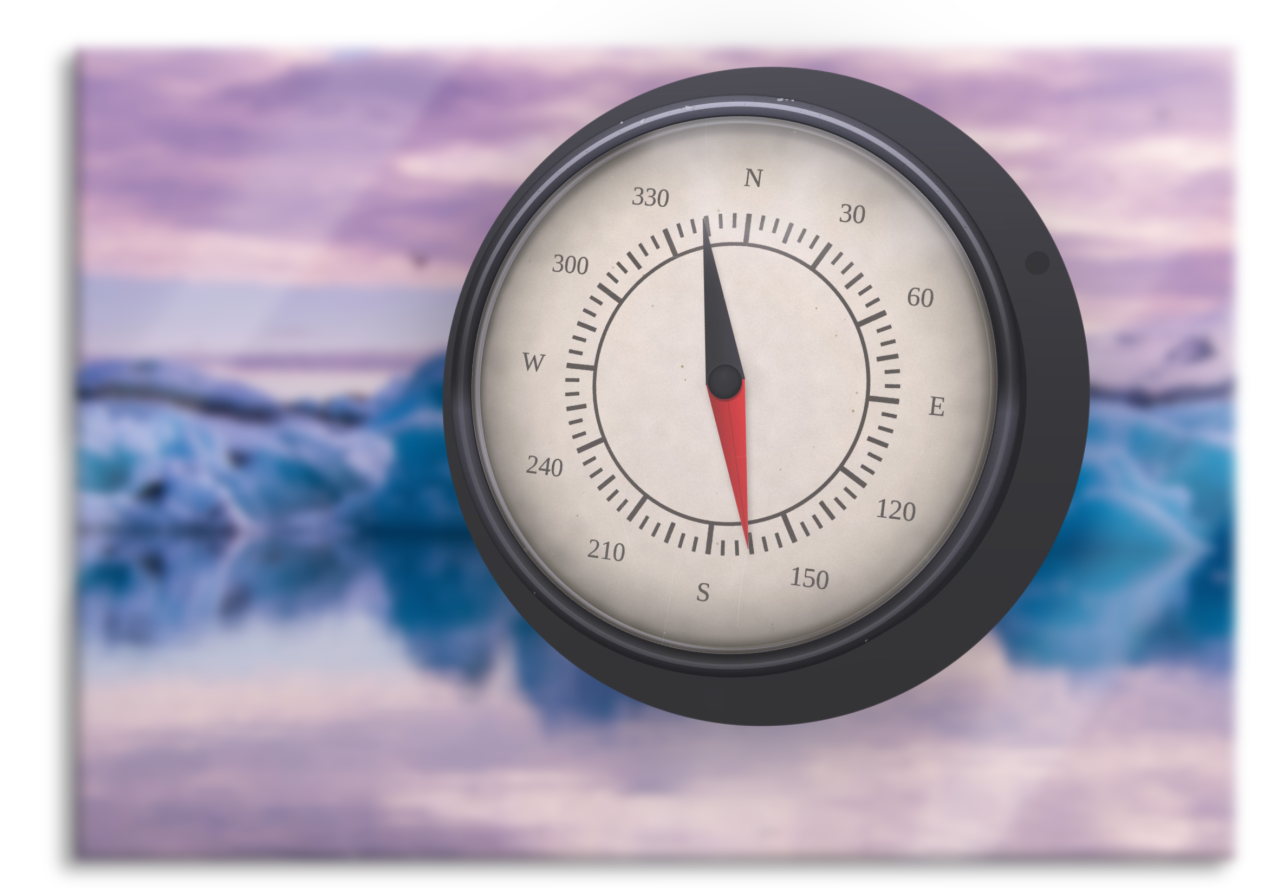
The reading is 165 °
